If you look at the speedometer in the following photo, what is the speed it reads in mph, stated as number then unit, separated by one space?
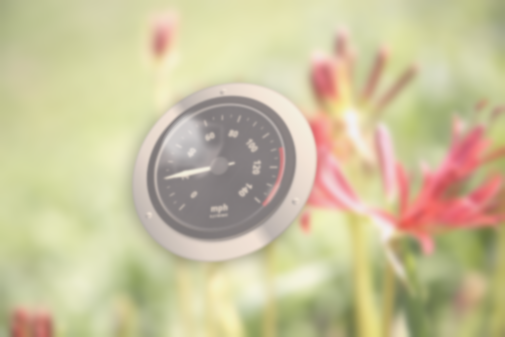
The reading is 20 mph
